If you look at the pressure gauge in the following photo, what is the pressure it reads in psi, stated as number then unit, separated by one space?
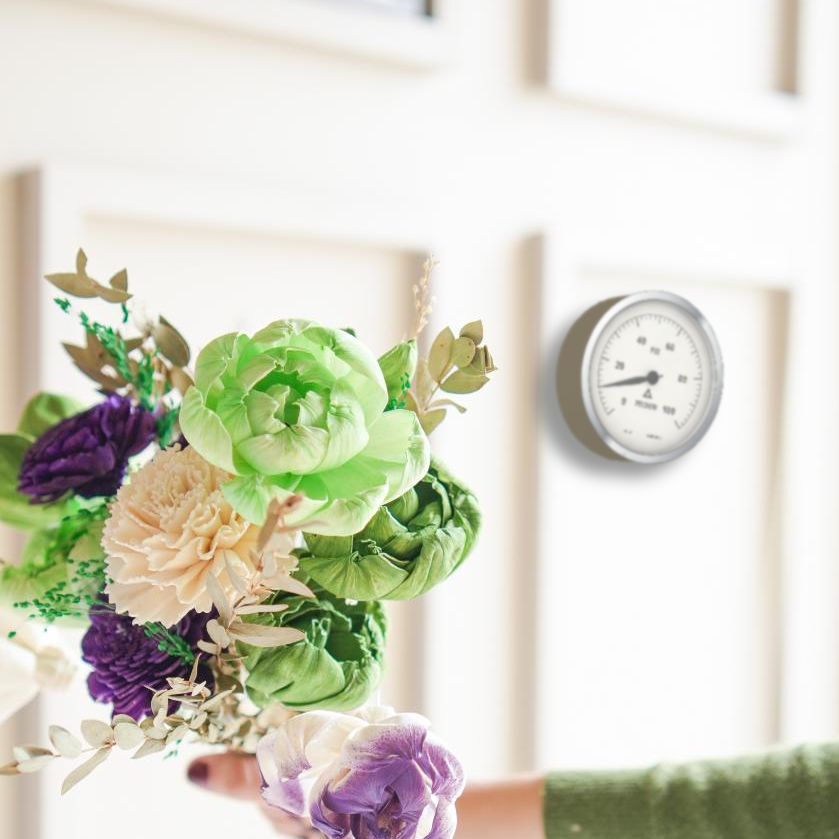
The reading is 10 psi
